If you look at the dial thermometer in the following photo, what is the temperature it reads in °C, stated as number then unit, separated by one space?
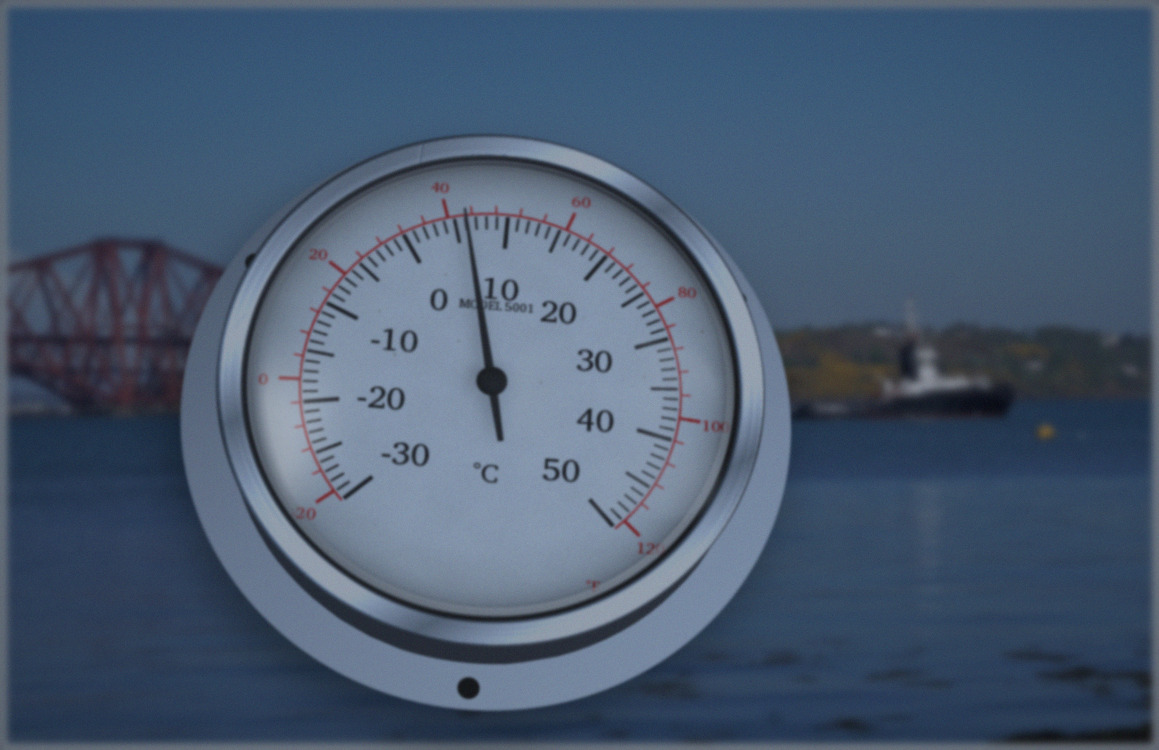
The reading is 6 °C
